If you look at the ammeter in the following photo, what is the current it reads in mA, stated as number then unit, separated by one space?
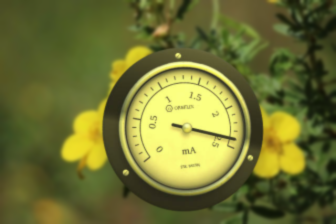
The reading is 2.4 mA
